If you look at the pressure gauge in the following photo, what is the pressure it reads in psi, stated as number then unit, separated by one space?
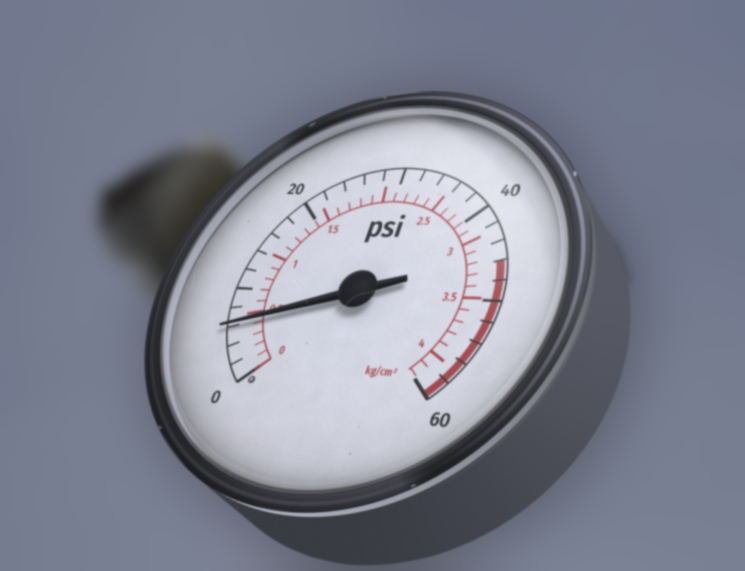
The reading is 6 psi
